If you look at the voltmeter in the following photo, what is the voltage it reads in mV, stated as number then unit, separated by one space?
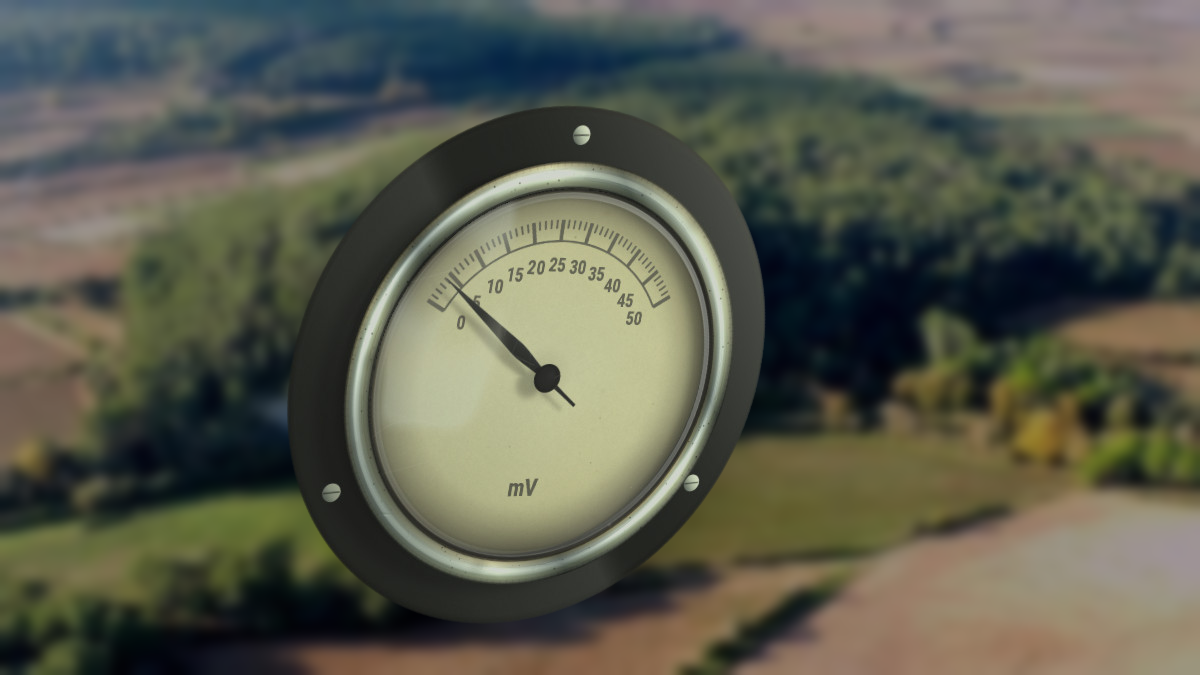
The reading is 4 mV
